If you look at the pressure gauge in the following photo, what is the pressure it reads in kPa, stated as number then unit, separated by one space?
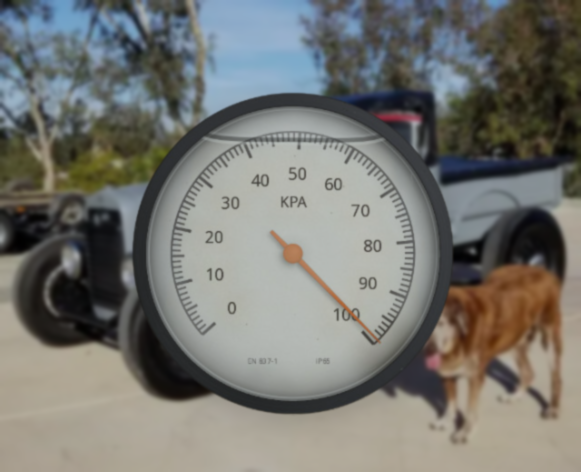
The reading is 99 kPa
